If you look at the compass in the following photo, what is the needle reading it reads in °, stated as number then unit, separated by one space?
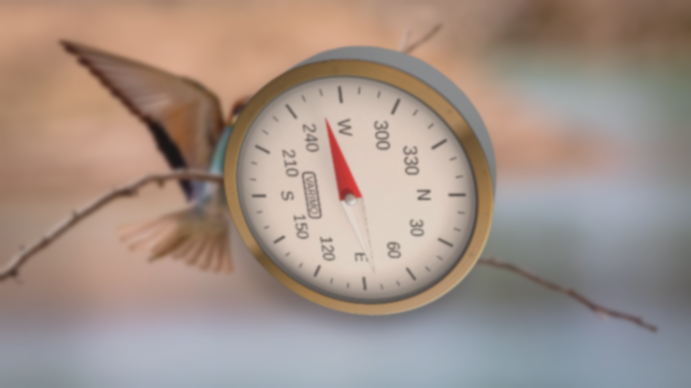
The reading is 260 °
